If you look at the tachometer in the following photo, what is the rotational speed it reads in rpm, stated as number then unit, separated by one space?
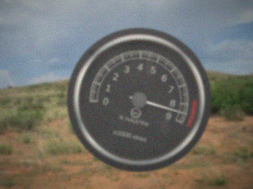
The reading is 8500 rpm
